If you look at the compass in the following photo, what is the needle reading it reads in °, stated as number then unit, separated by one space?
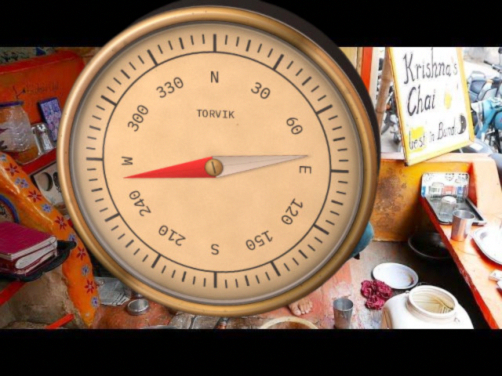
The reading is 260 °
